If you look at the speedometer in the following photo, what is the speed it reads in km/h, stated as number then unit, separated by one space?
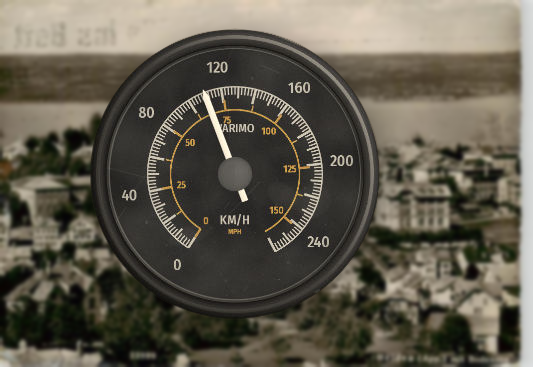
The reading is 110 km/h
